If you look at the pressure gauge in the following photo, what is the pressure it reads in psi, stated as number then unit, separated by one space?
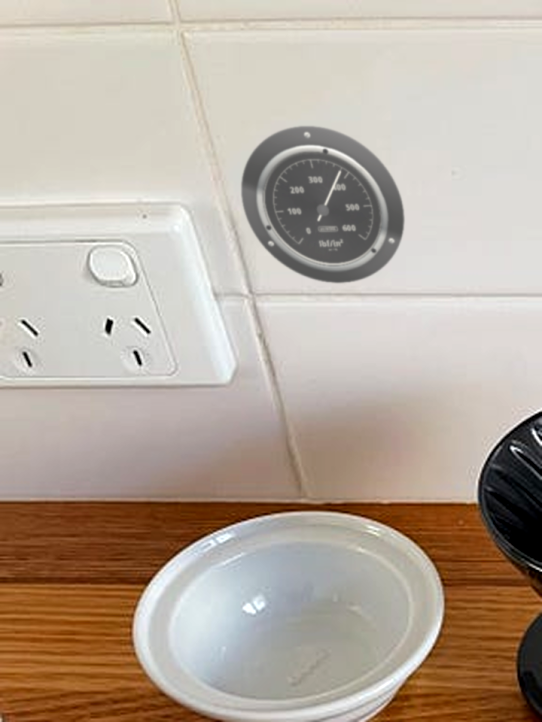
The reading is 380 psi
